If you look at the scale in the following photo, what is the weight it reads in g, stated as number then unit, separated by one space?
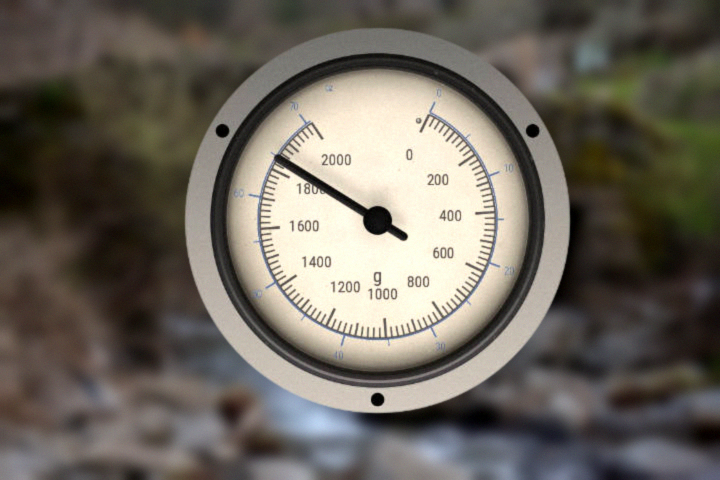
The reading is 1840 g
